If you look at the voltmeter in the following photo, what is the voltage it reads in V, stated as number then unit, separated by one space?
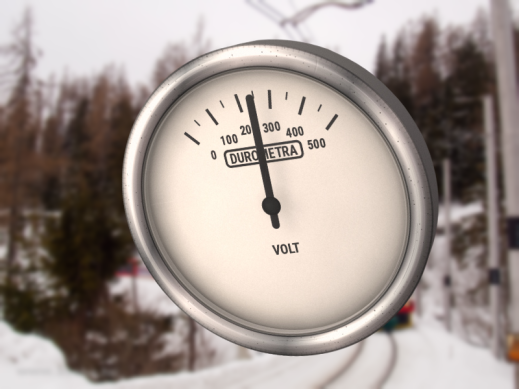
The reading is 250 V
